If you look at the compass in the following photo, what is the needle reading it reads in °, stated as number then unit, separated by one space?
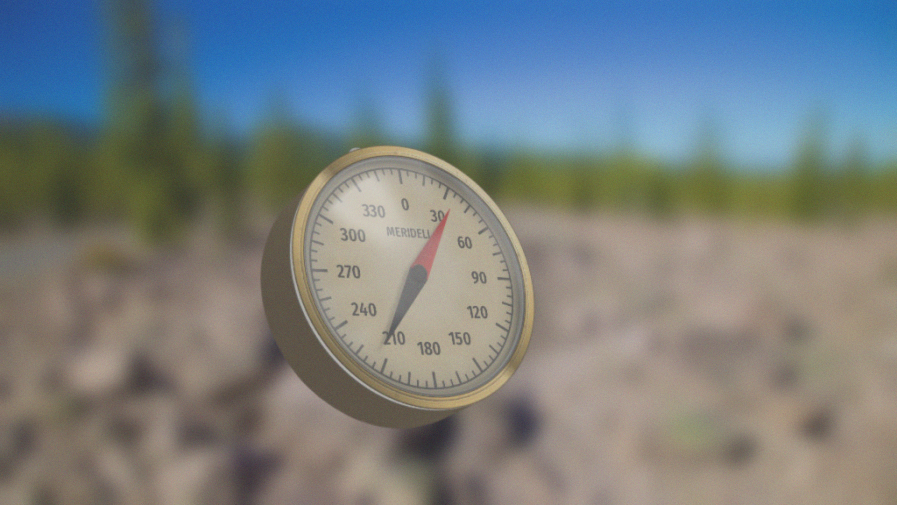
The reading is 35 °
